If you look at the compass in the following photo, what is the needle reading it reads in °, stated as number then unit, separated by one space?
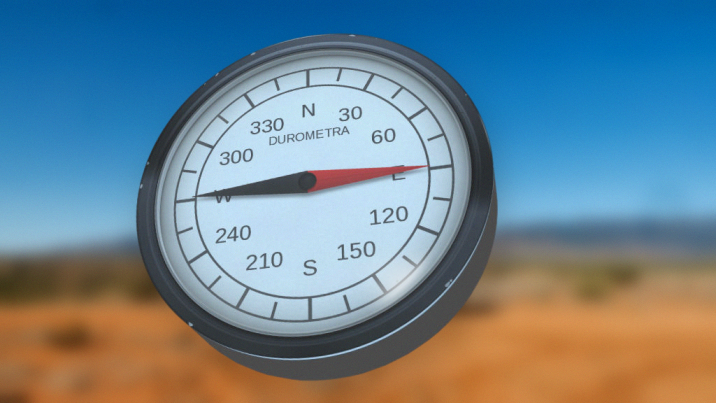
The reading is 90 °
